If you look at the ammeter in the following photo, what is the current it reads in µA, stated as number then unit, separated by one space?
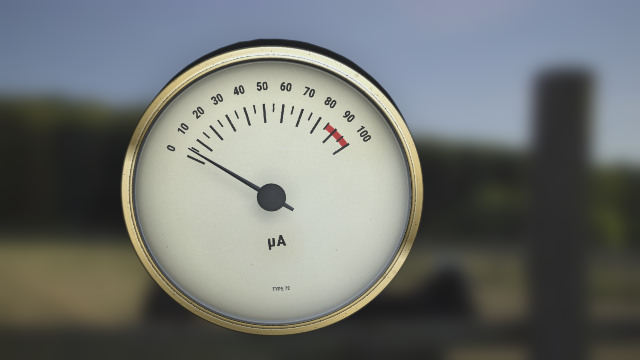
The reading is 5 µA
